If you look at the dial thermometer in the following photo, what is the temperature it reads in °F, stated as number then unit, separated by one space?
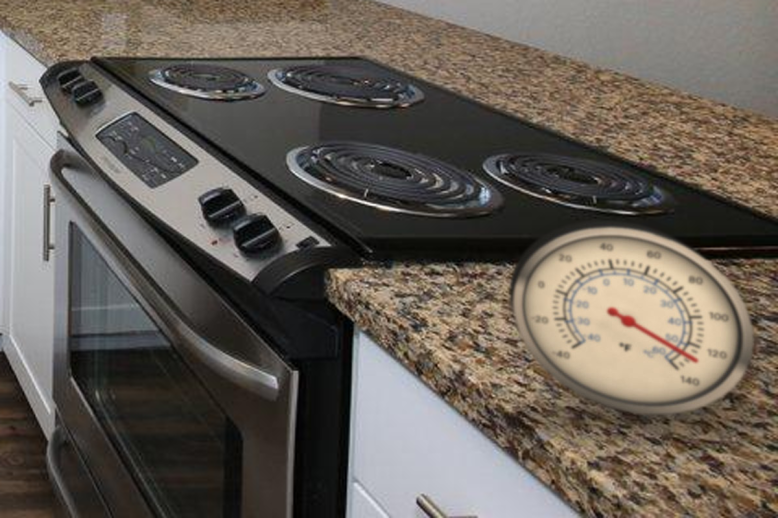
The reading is 128 °F
